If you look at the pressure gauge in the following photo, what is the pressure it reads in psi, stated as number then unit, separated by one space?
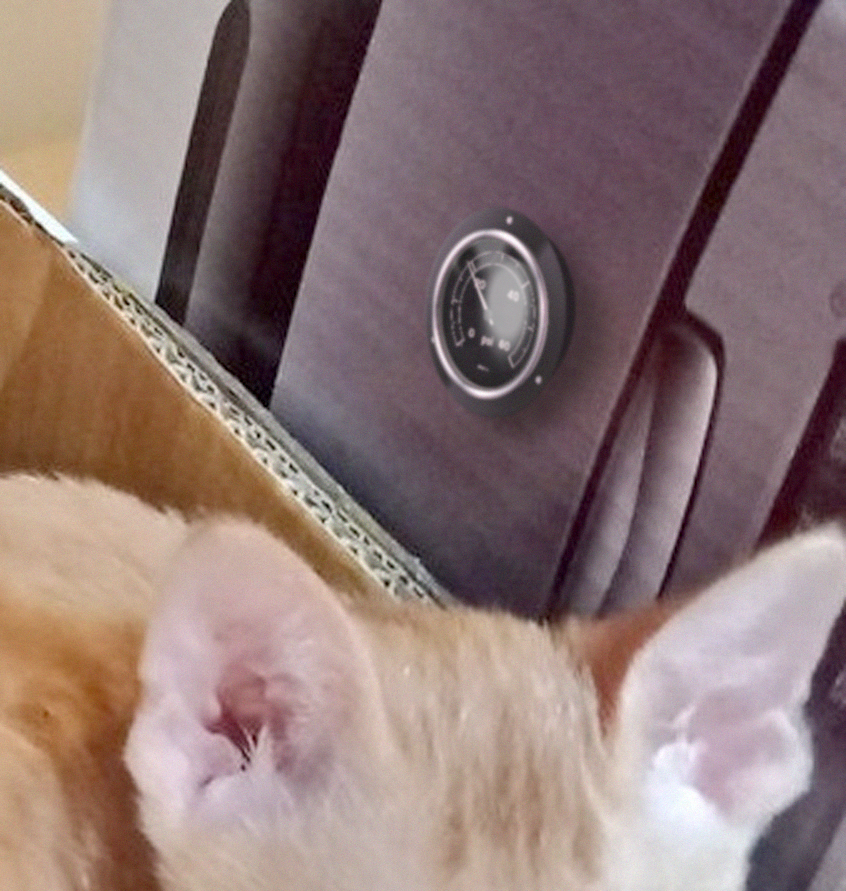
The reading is 20 psi
